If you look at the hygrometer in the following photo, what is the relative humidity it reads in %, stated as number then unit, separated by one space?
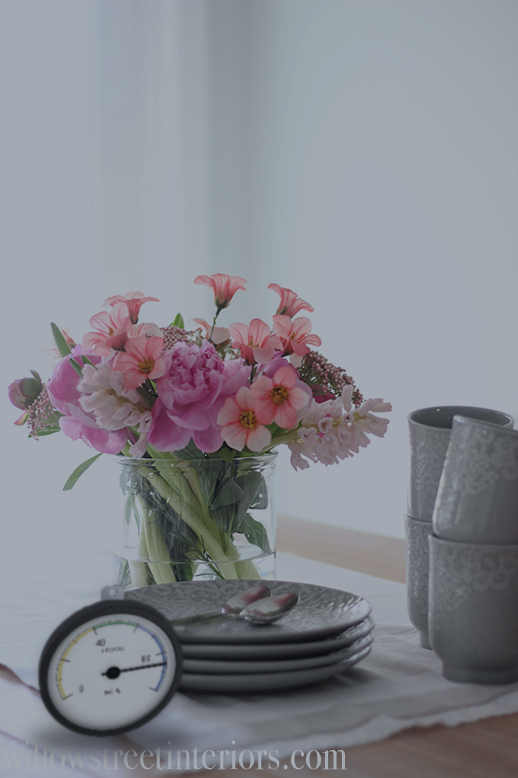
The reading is 85 %
